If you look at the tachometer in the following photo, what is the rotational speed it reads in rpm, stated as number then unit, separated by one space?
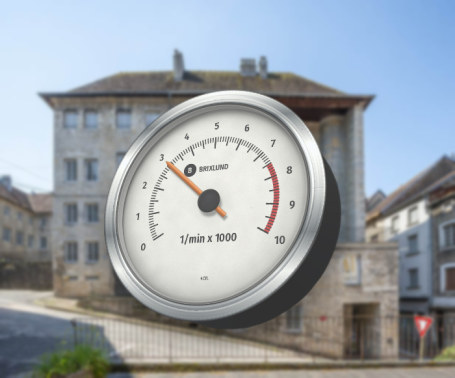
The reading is 3000 rpm
